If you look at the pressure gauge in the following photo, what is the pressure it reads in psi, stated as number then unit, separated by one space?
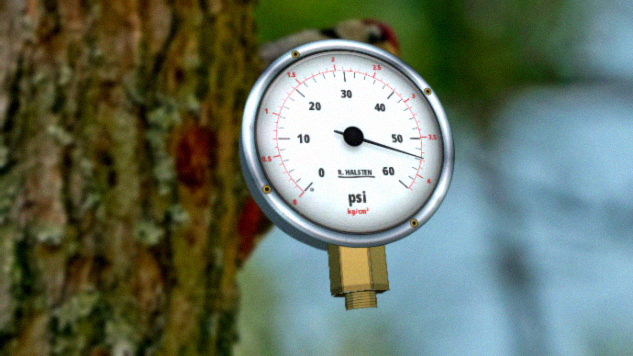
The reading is 54 psi
